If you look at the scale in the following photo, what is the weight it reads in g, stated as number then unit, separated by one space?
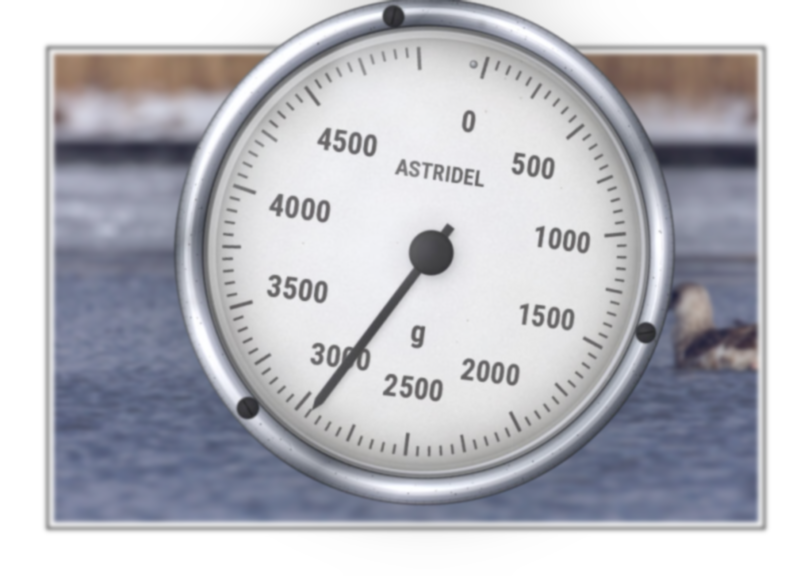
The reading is 2950 g
